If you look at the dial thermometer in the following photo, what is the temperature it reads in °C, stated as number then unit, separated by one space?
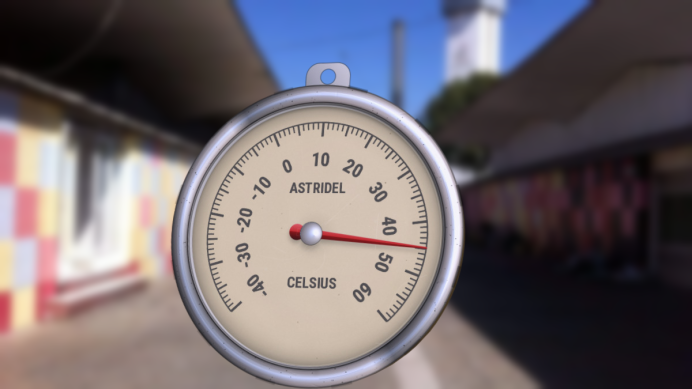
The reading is 45 °C
